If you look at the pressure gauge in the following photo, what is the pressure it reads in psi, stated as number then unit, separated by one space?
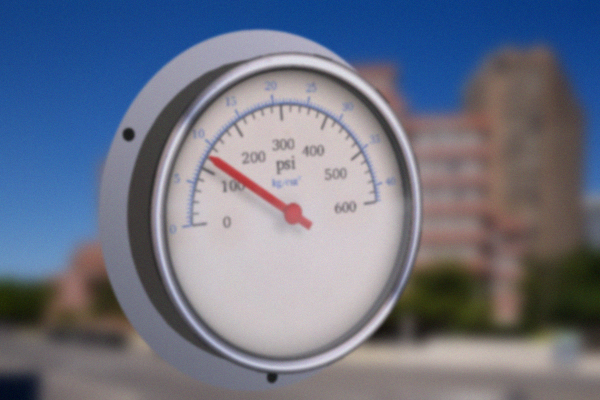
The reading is 120 psi
